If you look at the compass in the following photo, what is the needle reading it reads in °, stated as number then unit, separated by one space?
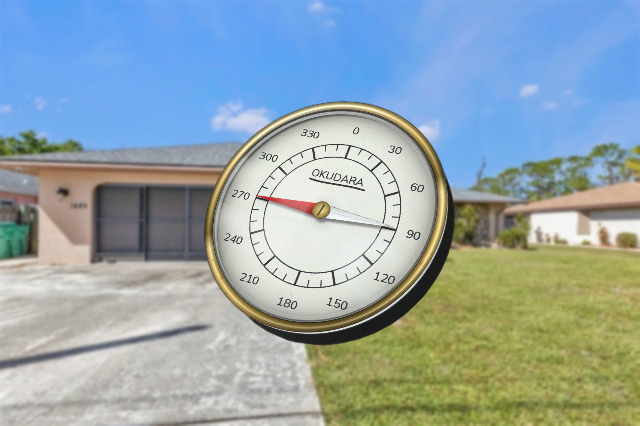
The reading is 270 °
